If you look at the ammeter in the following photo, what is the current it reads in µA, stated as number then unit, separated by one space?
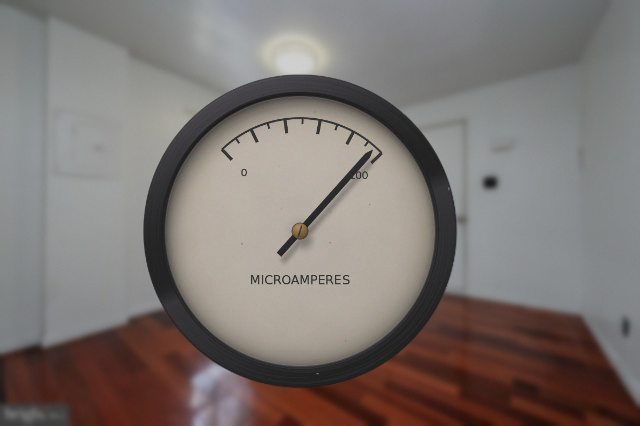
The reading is 95 µA
